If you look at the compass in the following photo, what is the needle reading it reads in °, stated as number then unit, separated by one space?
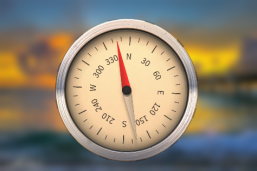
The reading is 345 °
